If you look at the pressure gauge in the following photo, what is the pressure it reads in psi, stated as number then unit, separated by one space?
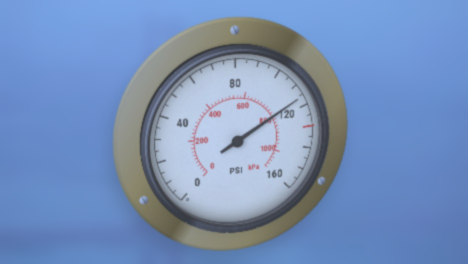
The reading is 115 psi
